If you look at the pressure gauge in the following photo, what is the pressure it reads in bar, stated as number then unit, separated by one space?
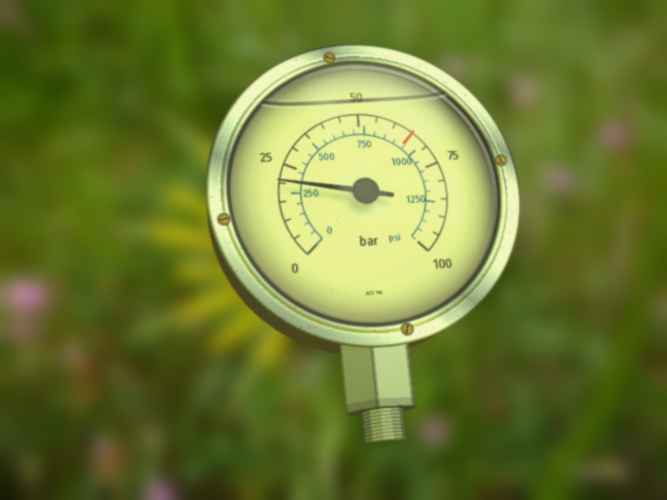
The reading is 20 bar
